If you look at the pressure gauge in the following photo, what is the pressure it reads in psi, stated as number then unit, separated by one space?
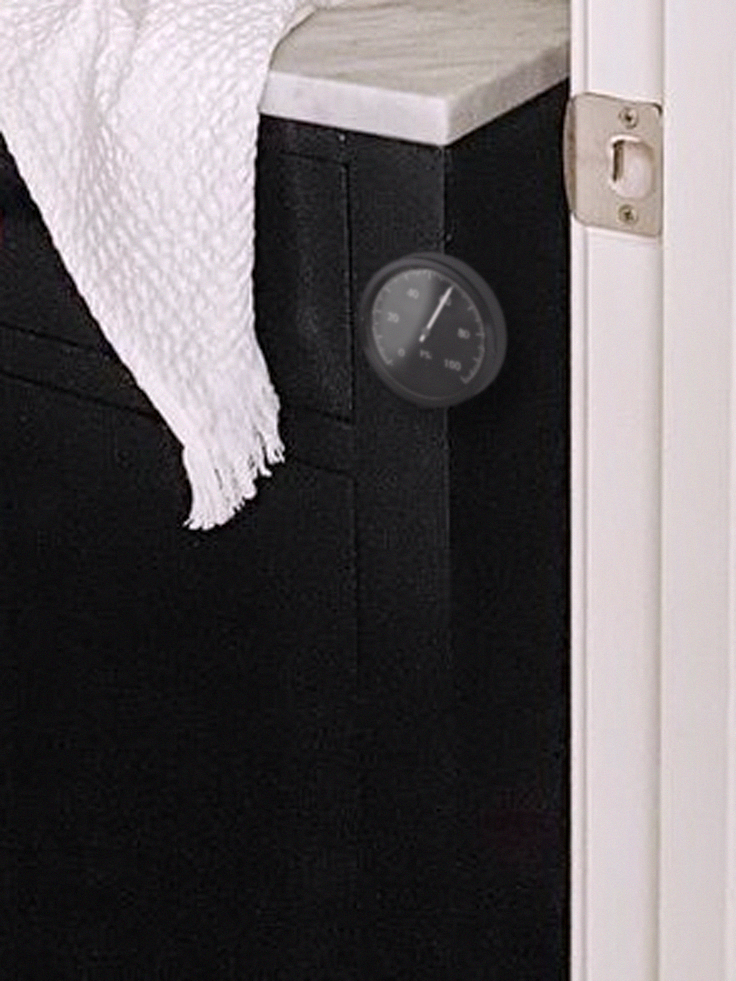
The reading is 60 psi
